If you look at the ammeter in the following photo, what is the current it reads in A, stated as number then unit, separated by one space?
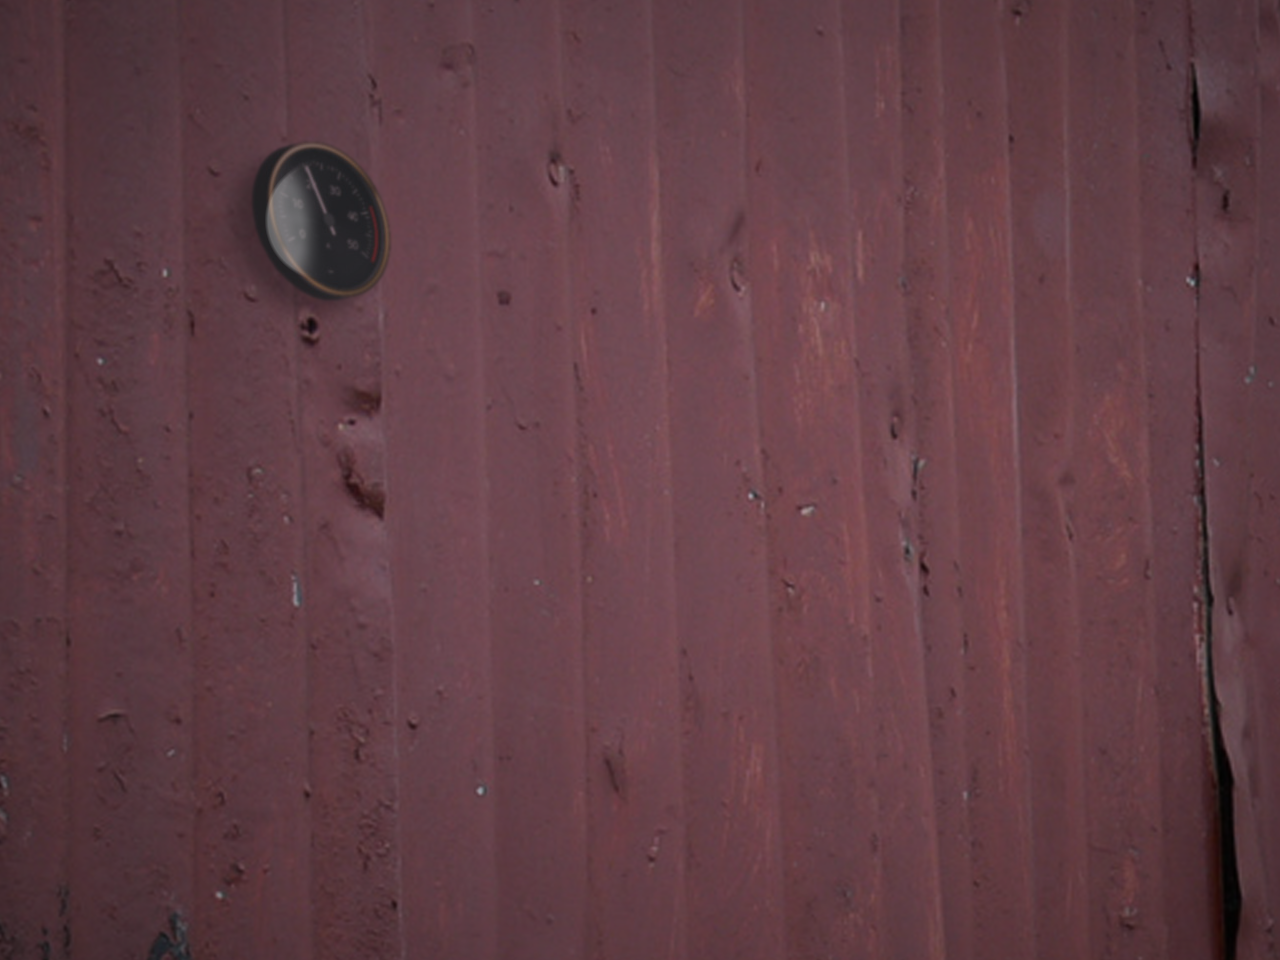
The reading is 20 A
